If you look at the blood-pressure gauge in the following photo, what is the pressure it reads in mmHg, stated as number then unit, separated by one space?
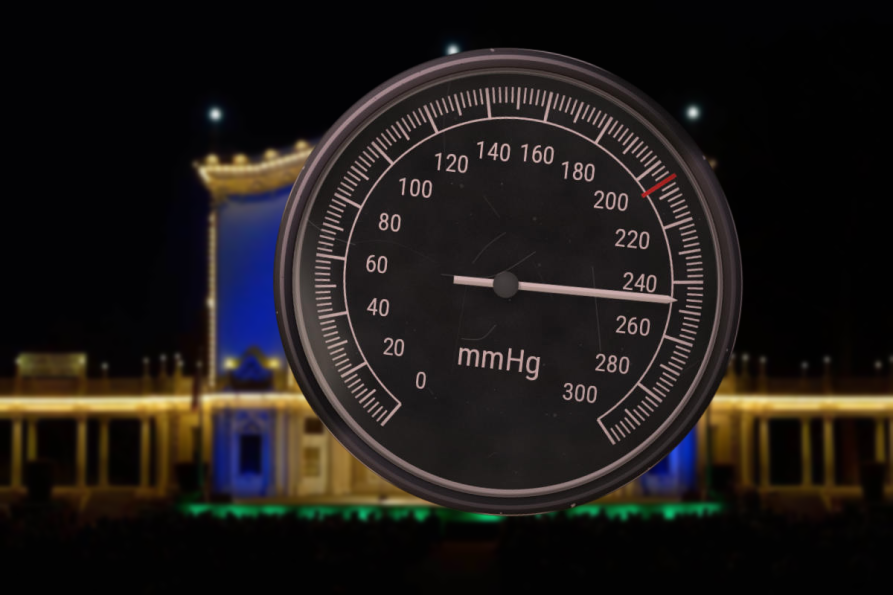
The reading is 246 mmHg
